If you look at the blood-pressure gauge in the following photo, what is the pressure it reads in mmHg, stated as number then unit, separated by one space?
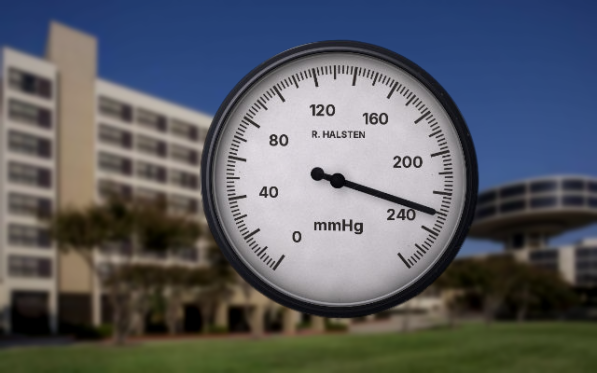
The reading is 230 mmHg
